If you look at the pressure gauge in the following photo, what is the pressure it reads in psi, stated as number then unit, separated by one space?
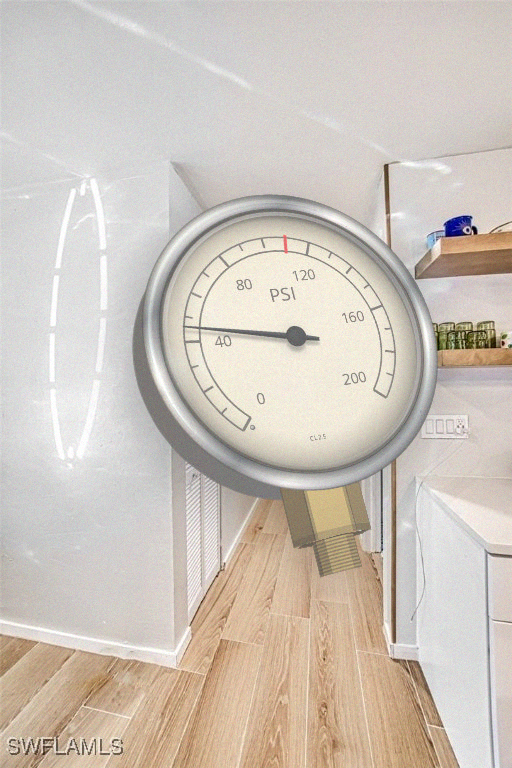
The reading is 45 psi
